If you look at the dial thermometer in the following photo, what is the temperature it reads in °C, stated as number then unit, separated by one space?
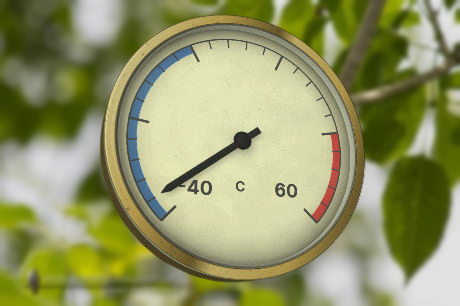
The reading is -36 °C
